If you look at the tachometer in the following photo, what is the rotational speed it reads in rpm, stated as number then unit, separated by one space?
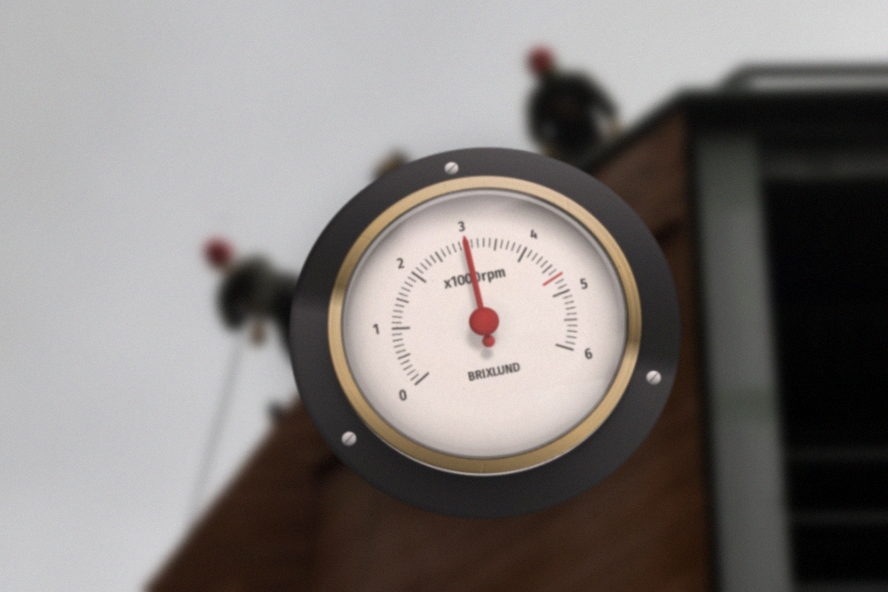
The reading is 3000 rpm
